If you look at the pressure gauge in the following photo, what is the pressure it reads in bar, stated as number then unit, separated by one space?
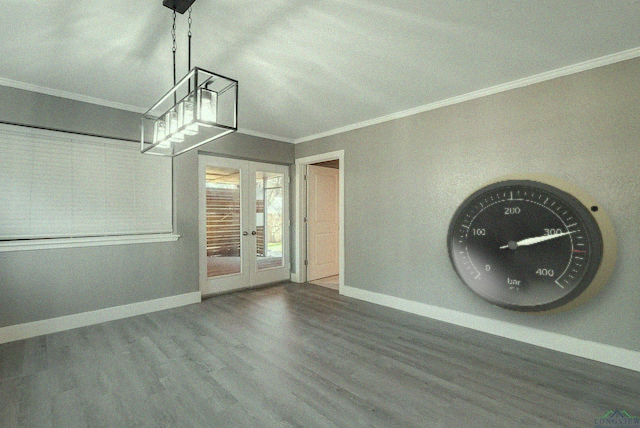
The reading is 310 bar
